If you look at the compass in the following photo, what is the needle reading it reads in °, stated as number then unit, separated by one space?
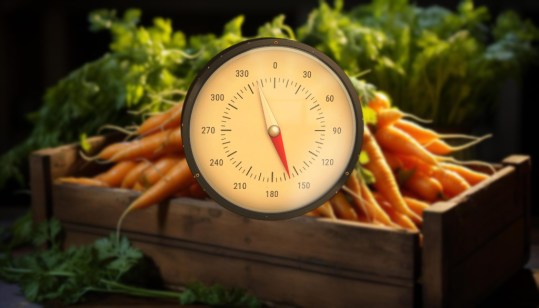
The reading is 160 °
